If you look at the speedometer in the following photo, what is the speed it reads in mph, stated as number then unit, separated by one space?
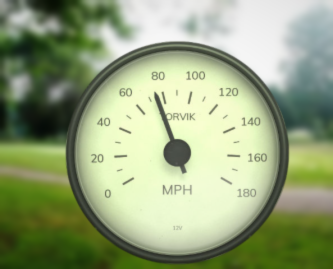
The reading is 75 mph
